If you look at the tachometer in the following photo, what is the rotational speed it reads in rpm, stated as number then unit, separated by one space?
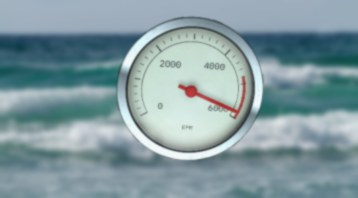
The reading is 5800 rpm
